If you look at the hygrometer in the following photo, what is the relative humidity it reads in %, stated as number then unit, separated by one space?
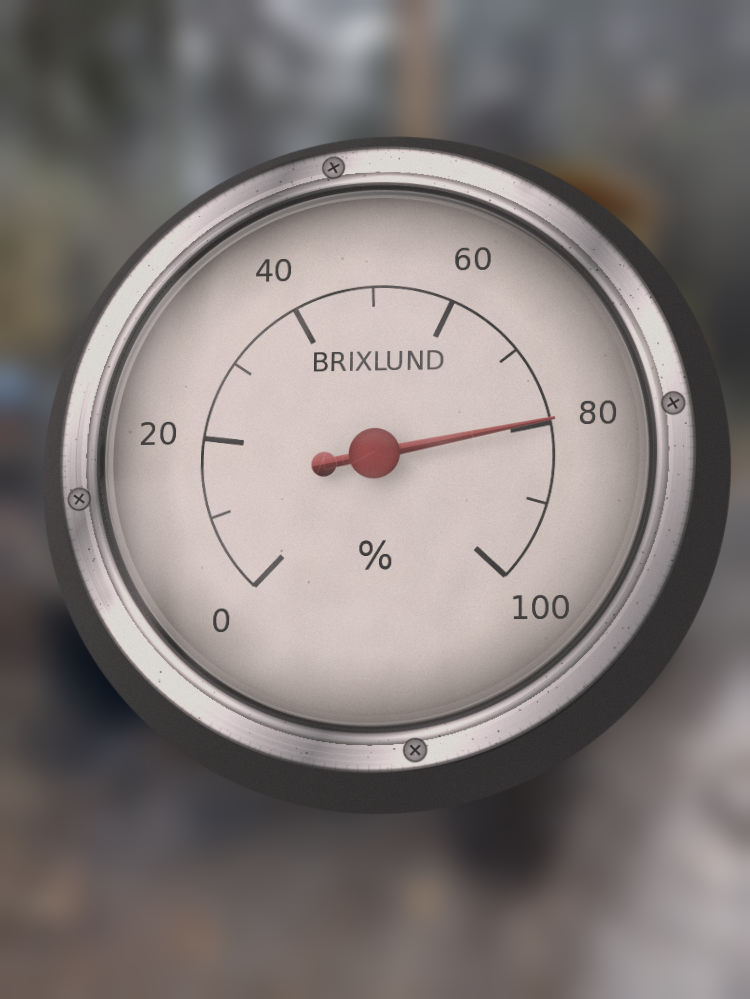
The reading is 80 %
